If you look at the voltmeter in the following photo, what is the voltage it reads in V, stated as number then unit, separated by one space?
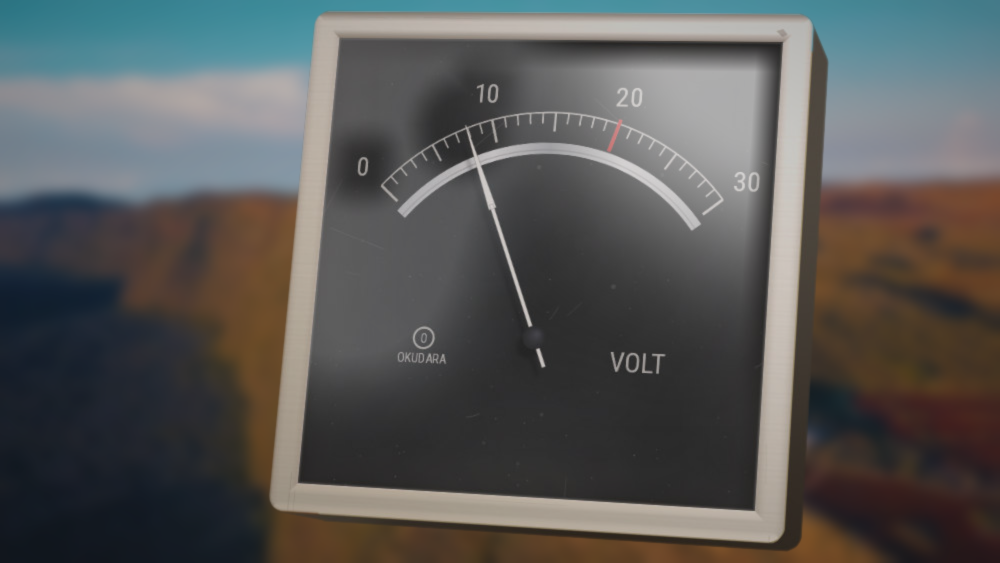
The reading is 8 V
